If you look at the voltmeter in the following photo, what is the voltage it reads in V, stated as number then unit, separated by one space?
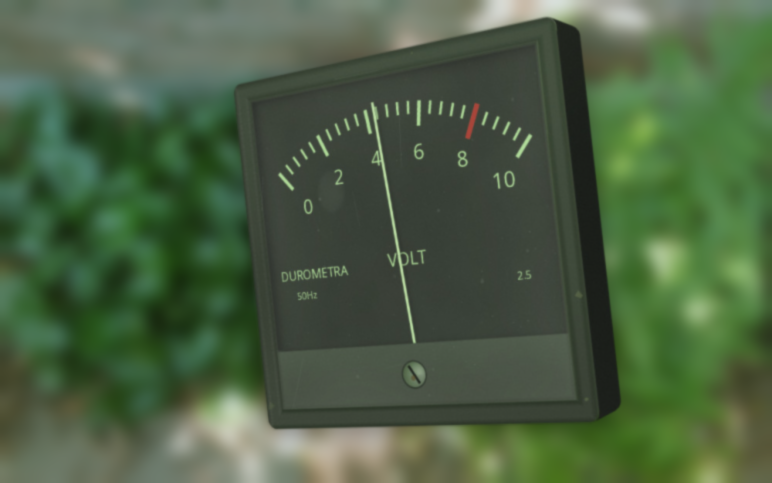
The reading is 4.4 V
